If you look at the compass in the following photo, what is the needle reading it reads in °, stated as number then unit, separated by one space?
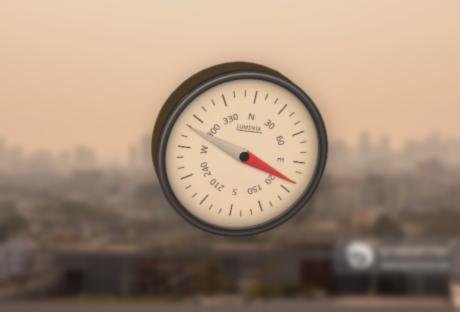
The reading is 110 °
